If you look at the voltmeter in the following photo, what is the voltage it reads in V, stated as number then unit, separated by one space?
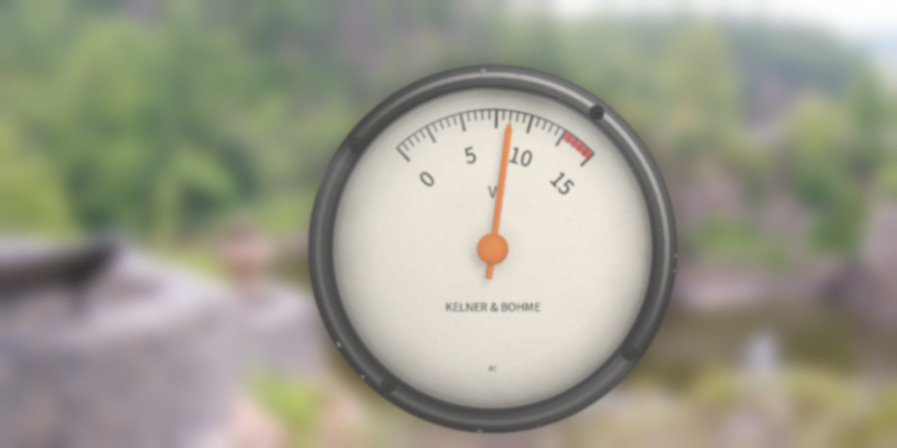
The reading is 8.5 V
